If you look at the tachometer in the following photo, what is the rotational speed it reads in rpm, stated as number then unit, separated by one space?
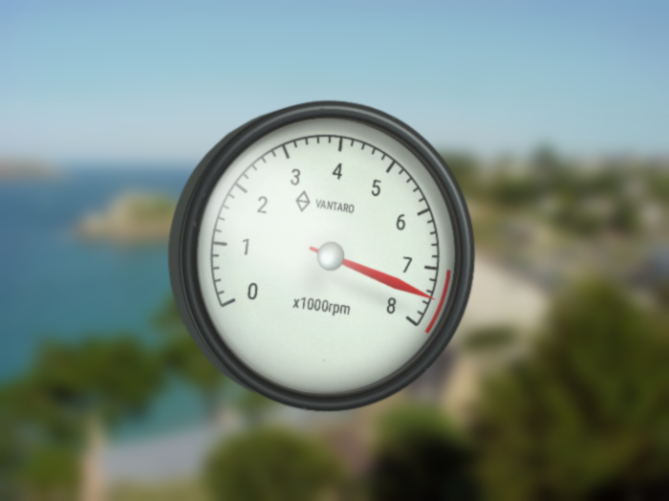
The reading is 7500 rpm
